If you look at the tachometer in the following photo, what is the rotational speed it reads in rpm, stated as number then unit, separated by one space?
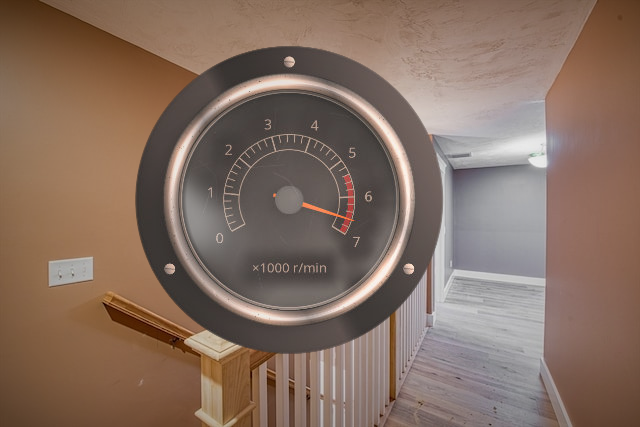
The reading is 6600 rpm
